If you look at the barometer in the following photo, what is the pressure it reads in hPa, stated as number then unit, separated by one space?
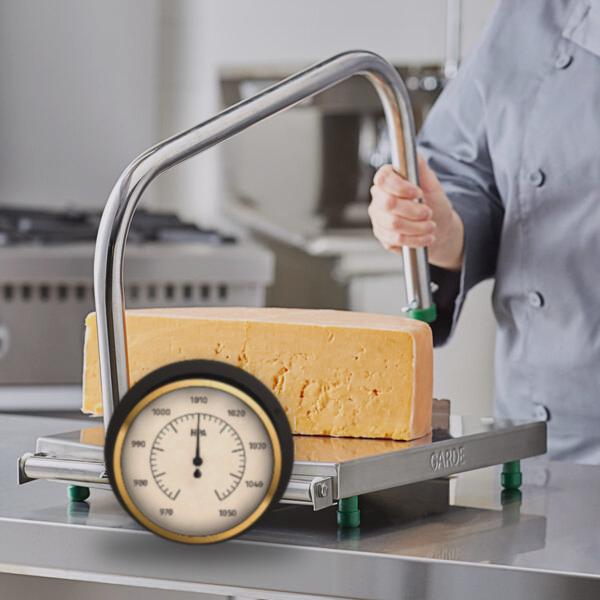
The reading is 1010 hPa
